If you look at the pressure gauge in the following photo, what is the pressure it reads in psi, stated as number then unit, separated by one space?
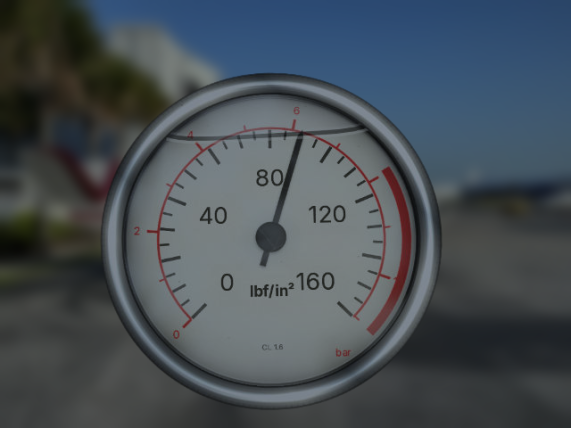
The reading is 90 psi
